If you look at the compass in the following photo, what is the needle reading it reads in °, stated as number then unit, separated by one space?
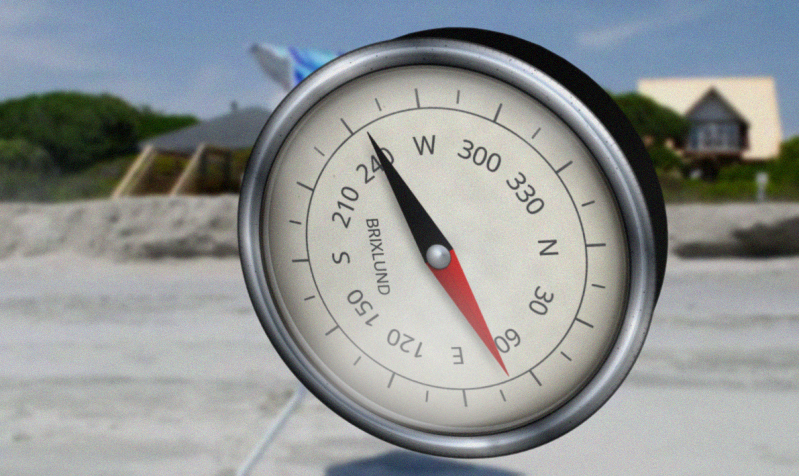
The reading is 67.5 °
